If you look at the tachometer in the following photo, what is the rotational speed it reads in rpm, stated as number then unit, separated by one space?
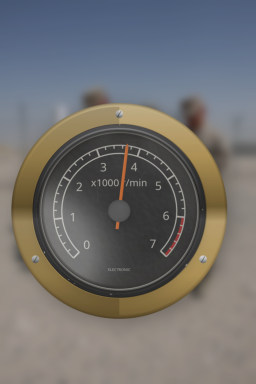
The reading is 3700 rpm
